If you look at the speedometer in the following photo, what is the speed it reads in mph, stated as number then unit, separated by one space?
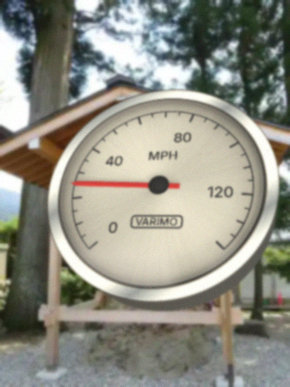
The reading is 25 mph
